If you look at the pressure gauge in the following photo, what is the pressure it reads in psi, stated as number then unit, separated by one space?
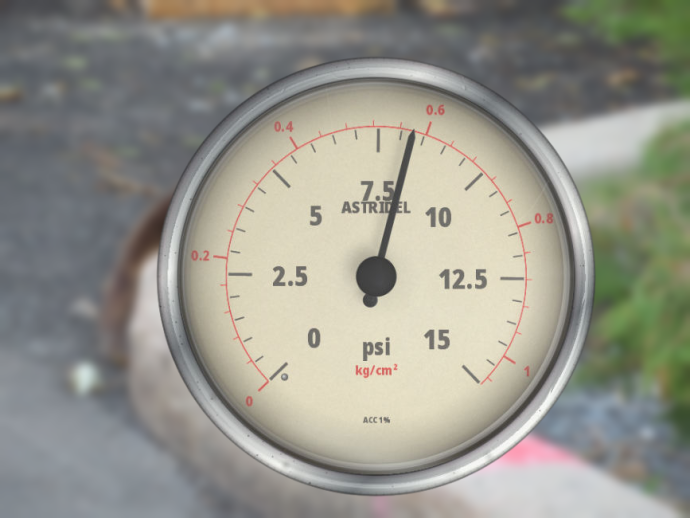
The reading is 8.25 psi
